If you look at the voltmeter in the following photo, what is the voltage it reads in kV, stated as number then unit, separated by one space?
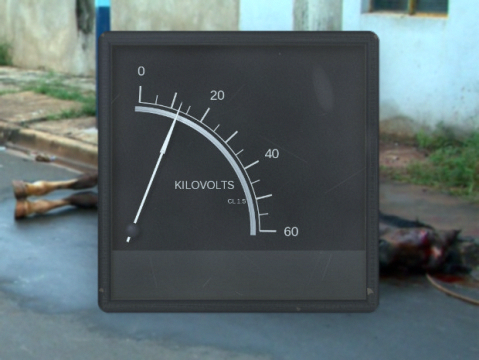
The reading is 12.5 kV
